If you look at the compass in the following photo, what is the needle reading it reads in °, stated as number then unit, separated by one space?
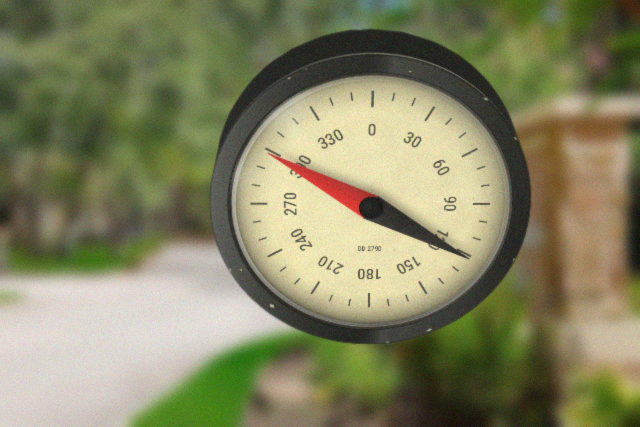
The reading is 300 °
